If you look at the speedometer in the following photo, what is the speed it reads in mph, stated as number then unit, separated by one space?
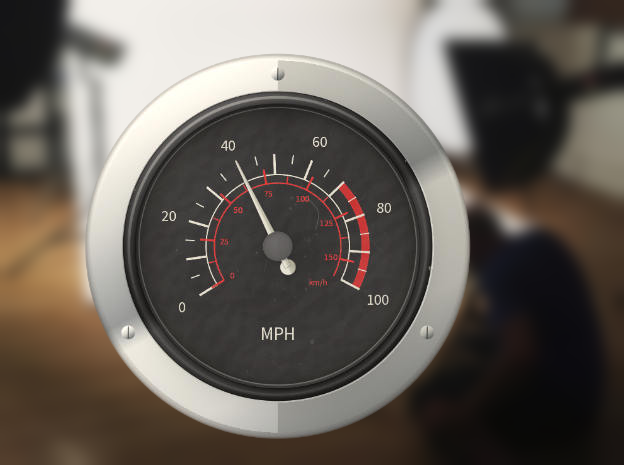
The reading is 40 mph
